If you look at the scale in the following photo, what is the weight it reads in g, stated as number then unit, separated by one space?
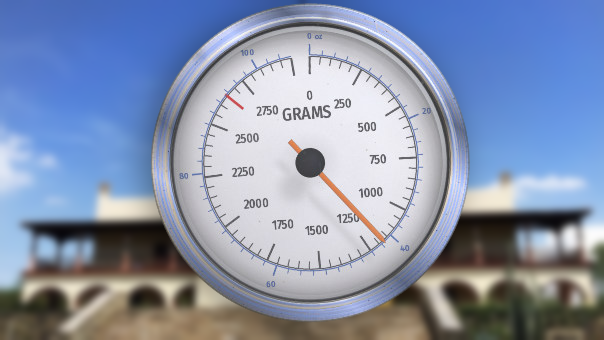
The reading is 1175 g
